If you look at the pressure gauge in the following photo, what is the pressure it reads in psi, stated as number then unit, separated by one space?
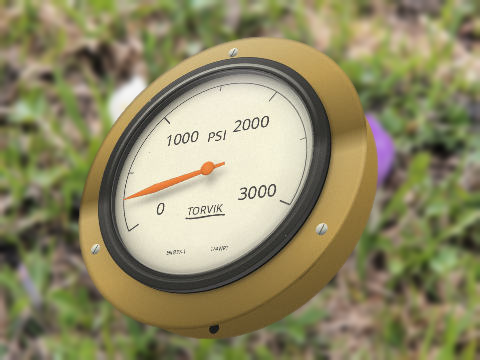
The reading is 250 psi
